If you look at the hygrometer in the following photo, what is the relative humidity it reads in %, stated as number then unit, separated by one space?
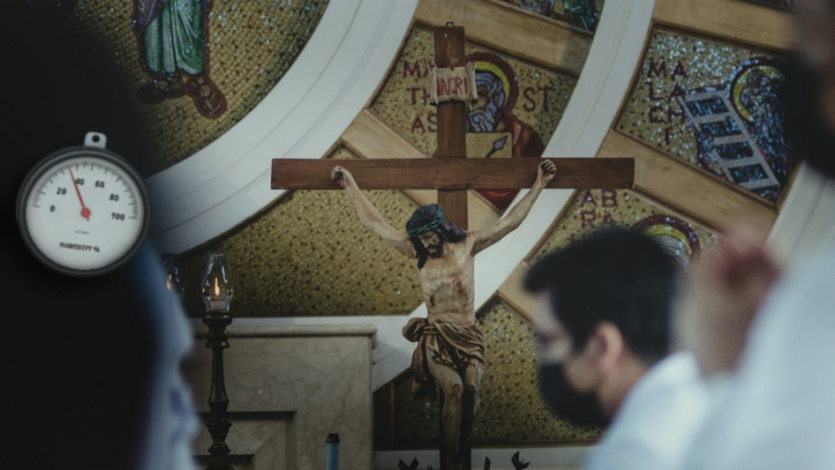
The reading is 35 %
